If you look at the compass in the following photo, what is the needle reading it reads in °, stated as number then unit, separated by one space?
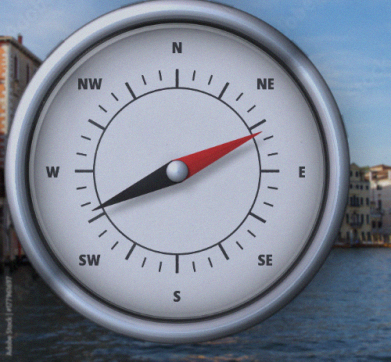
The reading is 65 °
